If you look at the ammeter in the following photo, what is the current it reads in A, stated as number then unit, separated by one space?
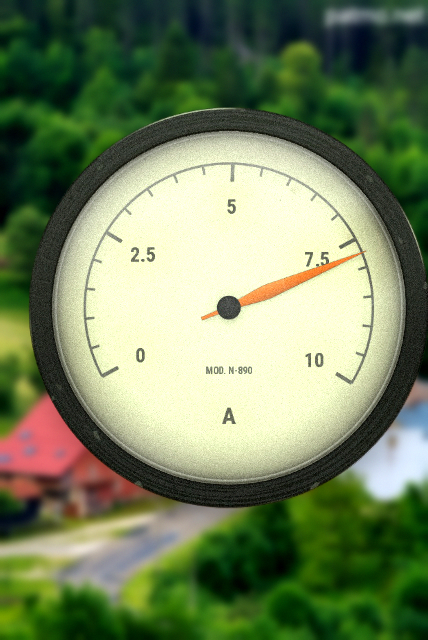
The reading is 7.75 A
